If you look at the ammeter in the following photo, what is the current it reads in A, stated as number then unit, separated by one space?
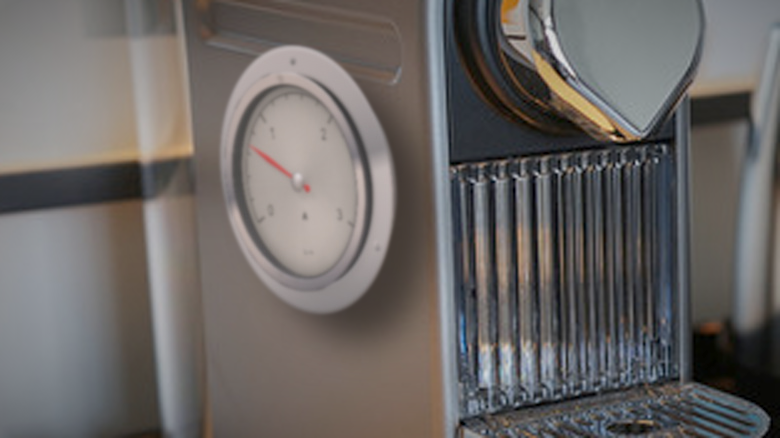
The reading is 0.7 A
